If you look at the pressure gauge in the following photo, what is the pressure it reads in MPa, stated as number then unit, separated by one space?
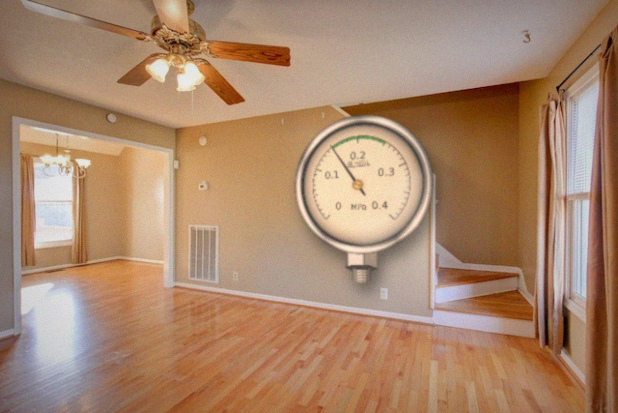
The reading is 0.15 MPa
